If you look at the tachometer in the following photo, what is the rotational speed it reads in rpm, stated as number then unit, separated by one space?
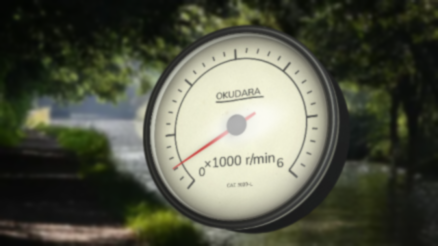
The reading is 400 rpm
